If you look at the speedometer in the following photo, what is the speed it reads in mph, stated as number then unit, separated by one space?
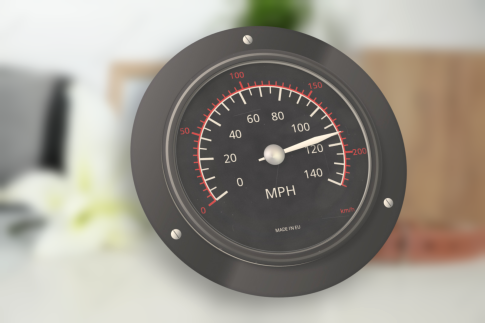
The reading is 115 mph
